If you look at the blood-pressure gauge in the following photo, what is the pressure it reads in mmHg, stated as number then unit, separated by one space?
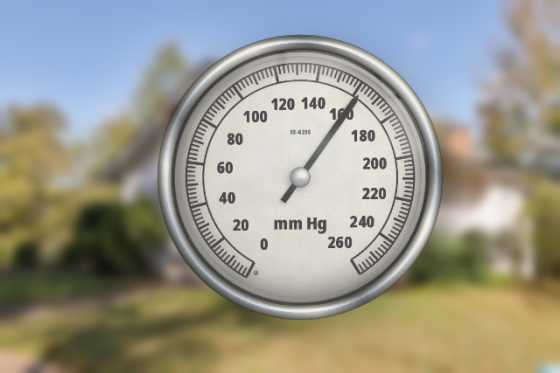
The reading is 162 mmHg
